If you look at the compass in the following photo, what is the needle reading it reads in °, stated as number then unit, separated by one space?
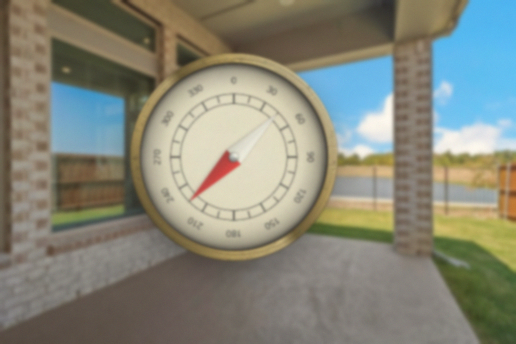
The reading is 225 °
